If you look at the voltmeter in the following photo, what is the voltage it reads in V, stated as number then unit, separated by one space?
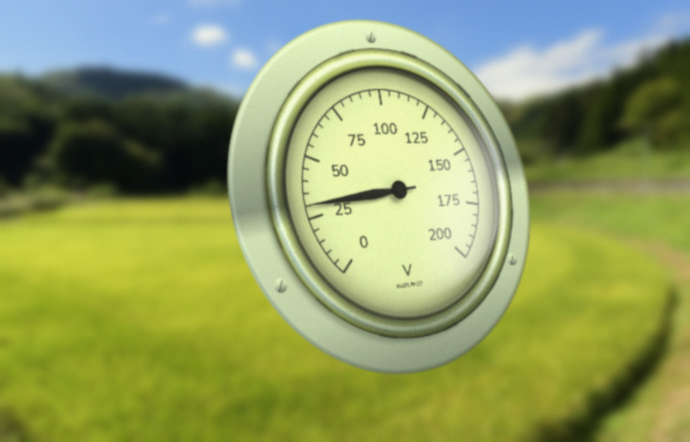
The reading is 30 V
